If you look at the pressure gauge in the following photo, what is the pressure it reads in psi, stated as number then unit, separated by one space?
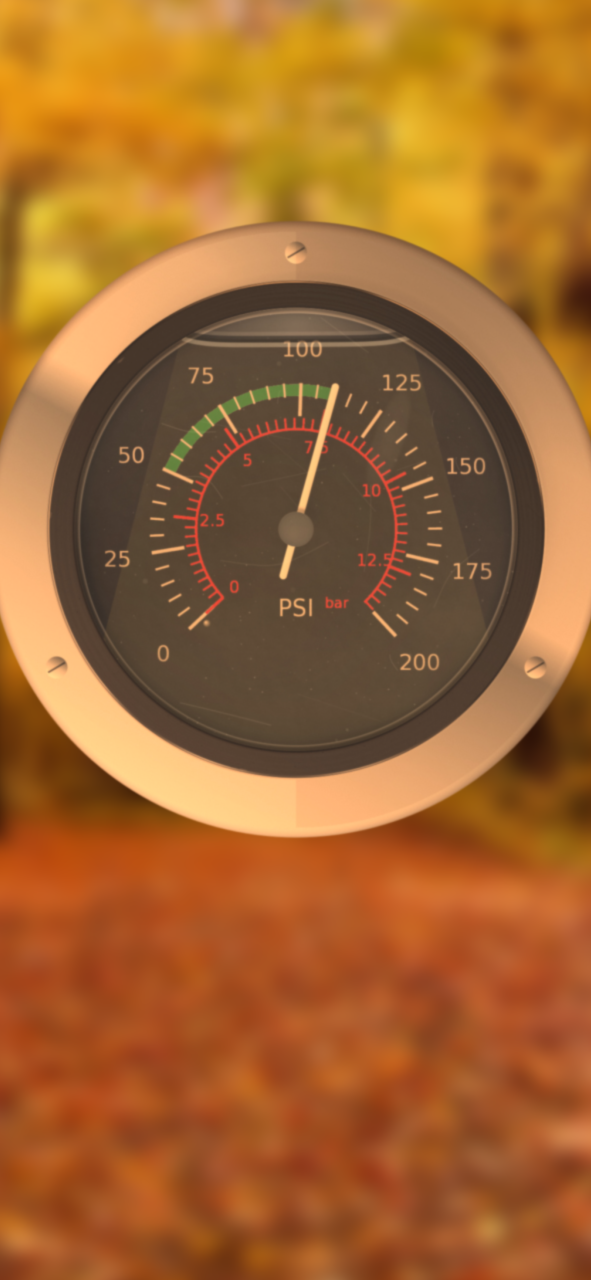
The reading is 110 psi
